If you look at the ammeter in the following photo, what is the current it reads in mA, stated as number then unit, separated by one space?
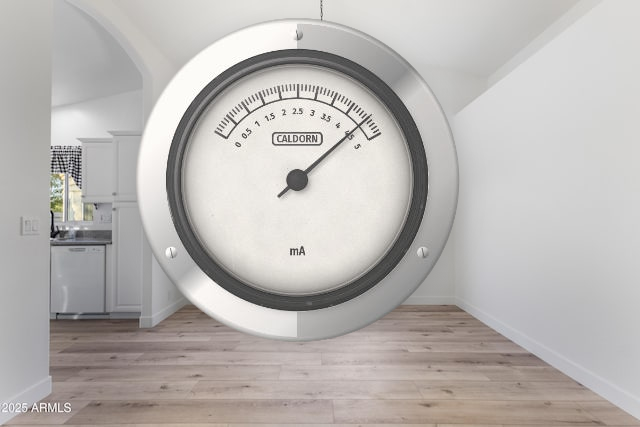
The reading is 4.5 mA
